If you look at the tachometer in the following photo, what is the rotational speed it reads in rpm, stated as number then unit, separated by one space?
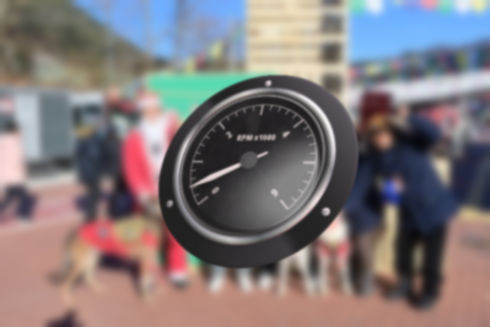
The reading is 400 rpm
